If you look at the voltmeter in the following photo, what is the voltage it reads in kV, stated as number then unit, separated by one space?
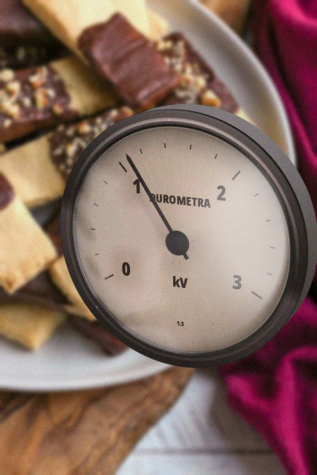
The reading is 1.1 kV
